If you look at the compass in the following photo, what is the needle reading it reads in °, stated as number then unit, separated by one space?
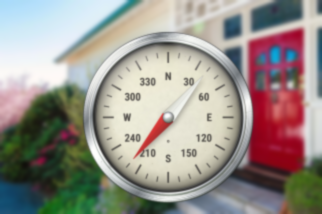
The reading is 220 °
